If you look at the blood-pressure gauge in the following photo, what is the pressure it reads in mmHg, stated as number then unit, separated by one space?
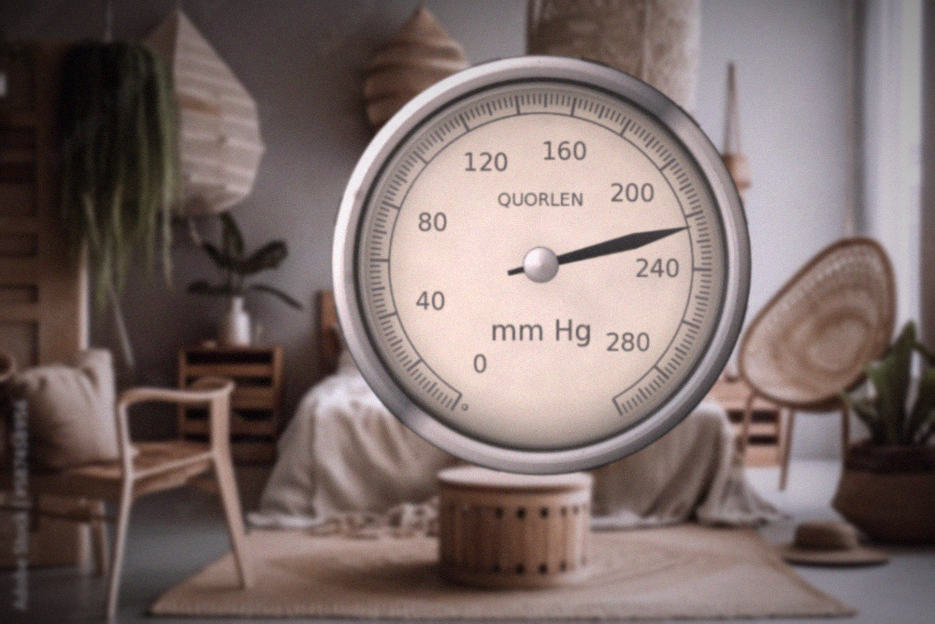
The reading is 224 mmHg
